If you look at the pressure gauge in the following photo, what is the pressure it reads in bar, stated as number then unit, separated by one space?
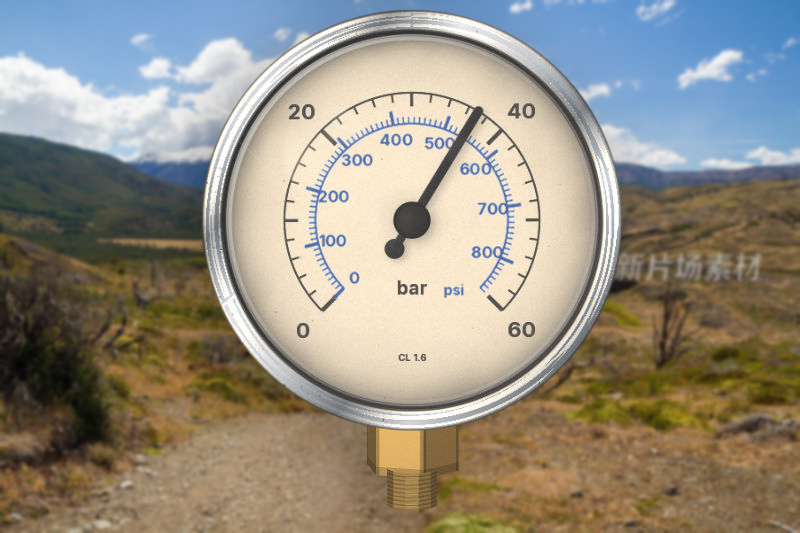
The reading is 37 bar
